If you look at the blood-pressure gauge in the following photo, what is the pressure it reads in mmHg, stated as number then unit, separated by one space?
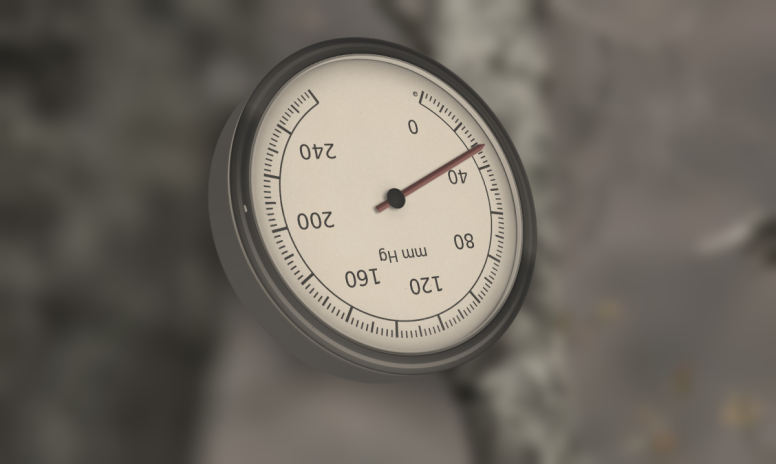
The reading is 32 mmHg
